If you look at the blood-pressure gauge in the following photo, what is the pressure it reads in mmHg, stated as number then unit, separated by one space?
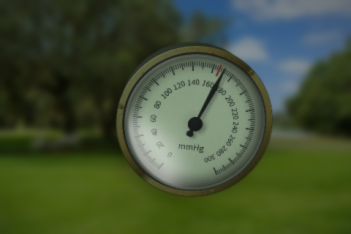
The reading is 170 mmHg
